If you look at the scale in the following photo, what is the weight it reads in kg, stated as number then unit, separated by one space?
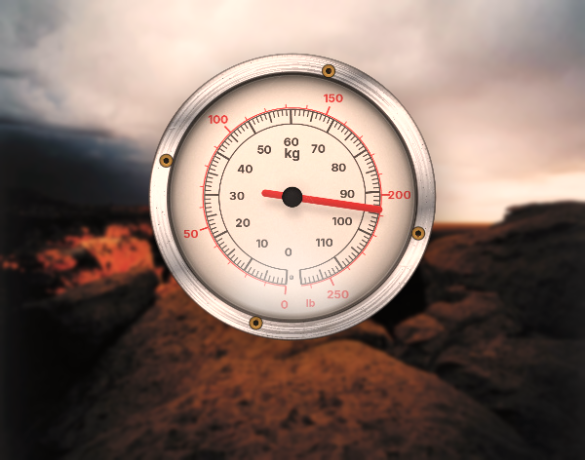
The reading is 94 kg
